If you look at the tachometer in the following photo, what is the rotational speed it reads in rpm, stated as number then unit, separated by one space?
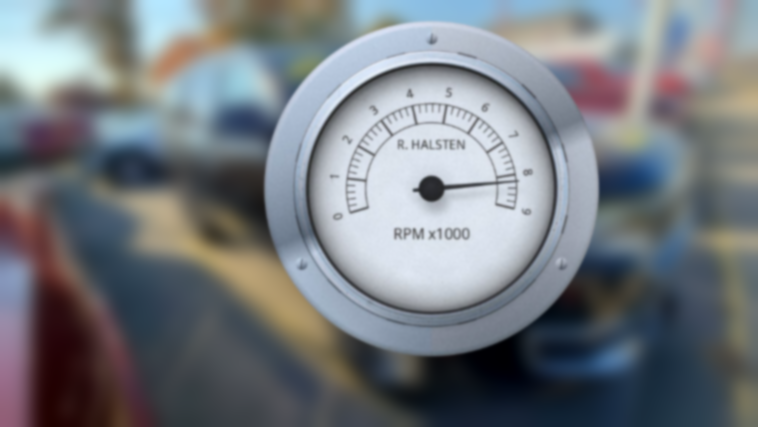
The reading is 8200 rpm
